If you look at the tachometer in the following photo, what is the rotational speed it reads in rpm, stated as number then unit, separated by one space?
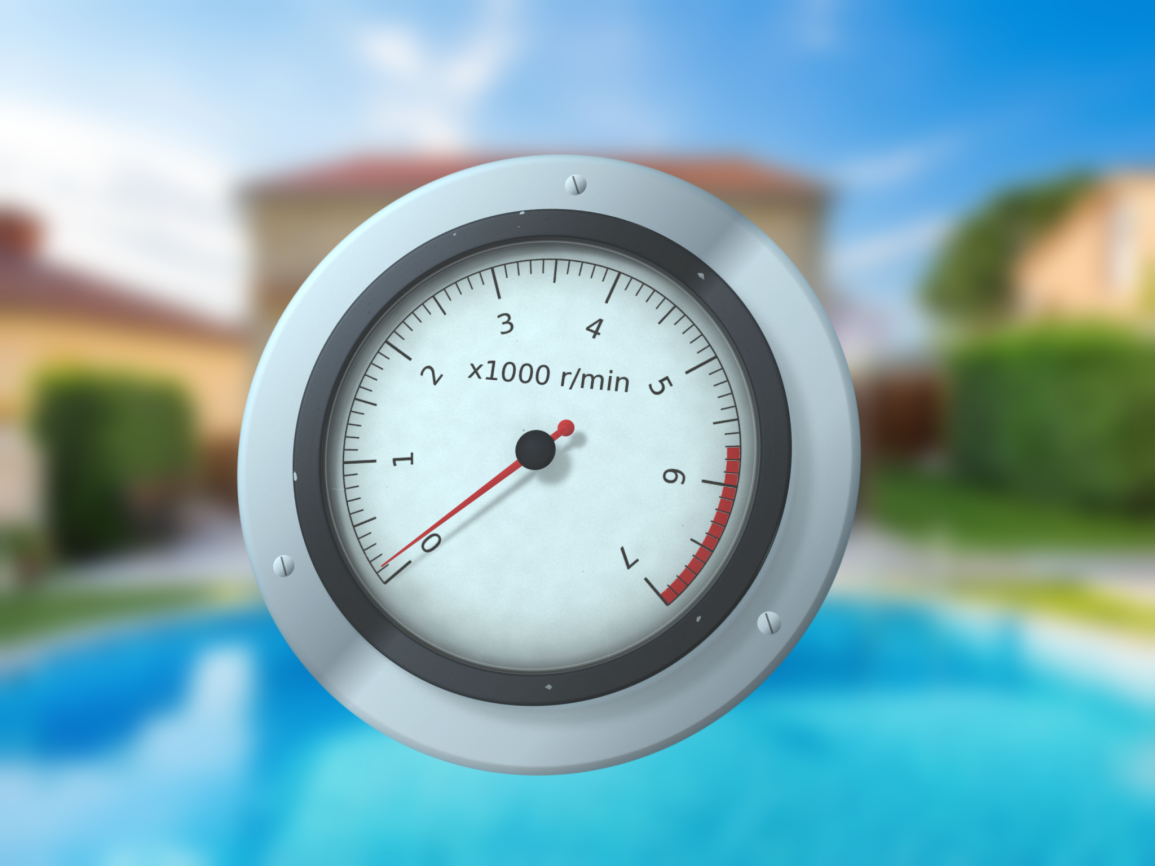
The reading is 100 rpm
